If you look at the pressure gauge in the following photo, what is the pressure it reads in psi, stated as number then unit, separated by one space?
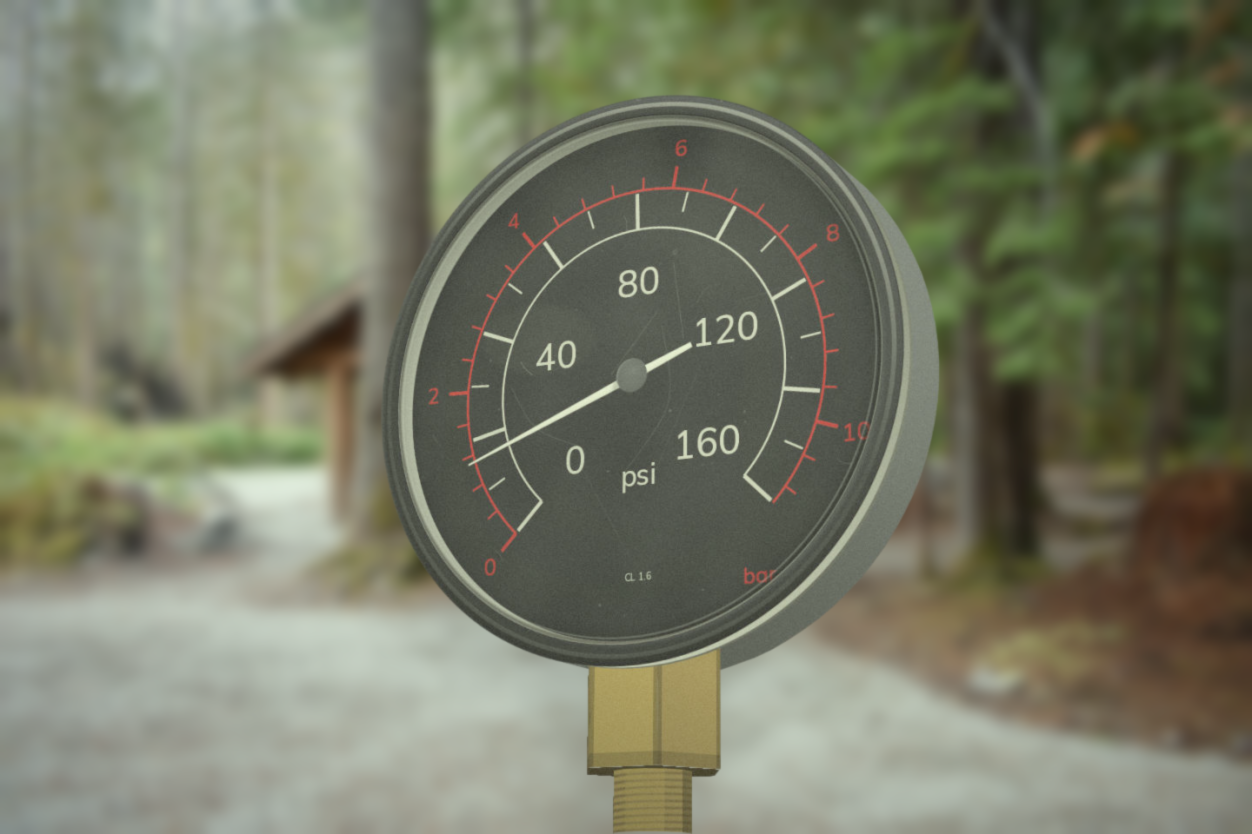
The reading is 15 psi
